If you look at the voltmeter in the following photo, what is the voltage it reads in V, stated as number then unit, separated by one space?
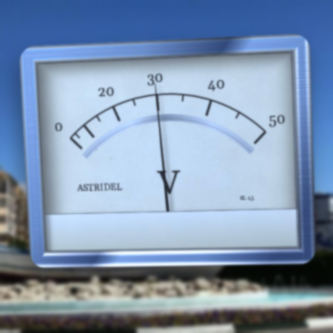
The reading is 30 V
